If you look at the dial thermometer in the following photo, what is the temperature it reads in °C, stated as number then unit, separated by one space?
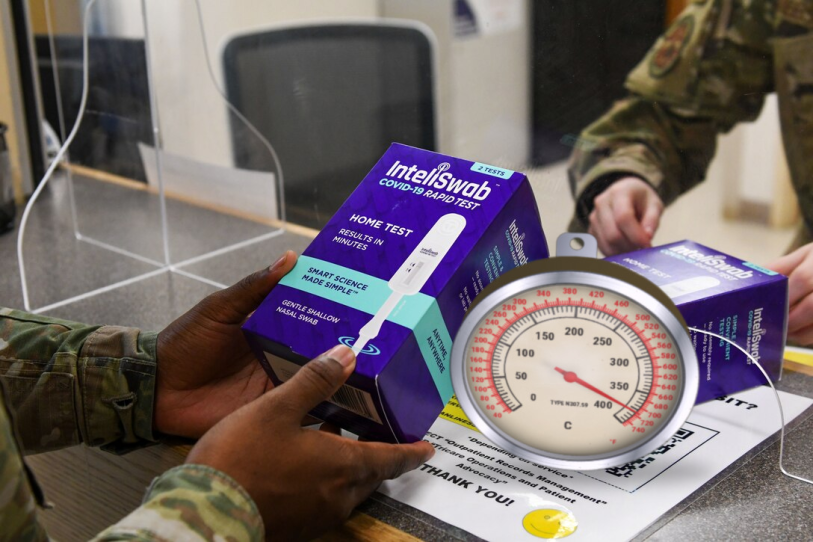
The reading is 375 °C
